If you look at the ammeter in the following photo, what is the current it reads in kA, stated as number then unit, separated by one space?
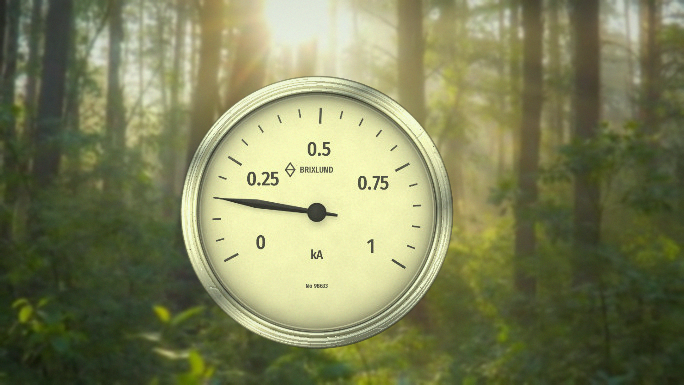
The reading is 0.15 kA
